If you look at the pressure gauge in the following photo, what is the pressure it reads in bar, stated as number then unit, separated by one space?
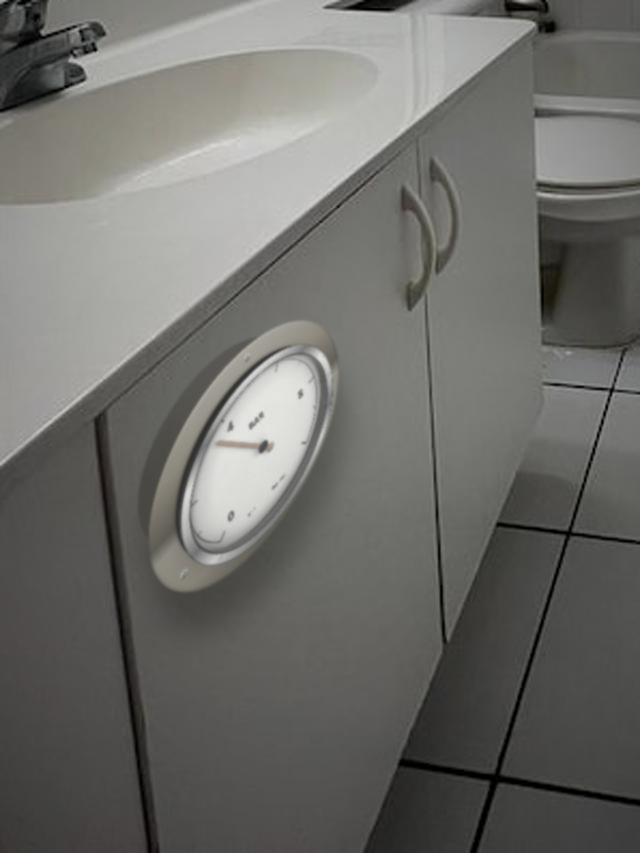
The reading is 3.5 bar
